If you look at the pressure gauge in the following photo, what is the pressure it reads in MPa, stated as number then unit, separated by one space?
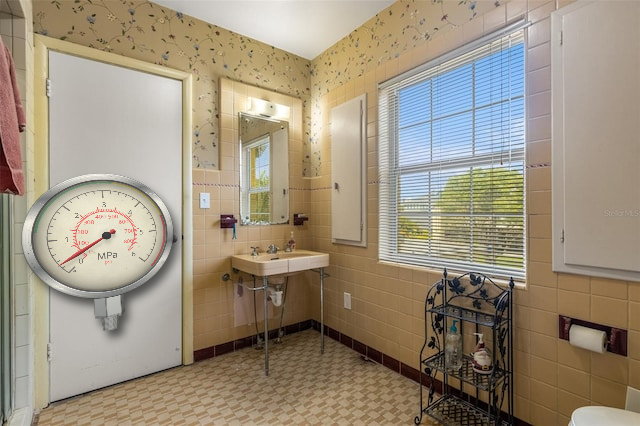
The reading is 0.3 MPa
